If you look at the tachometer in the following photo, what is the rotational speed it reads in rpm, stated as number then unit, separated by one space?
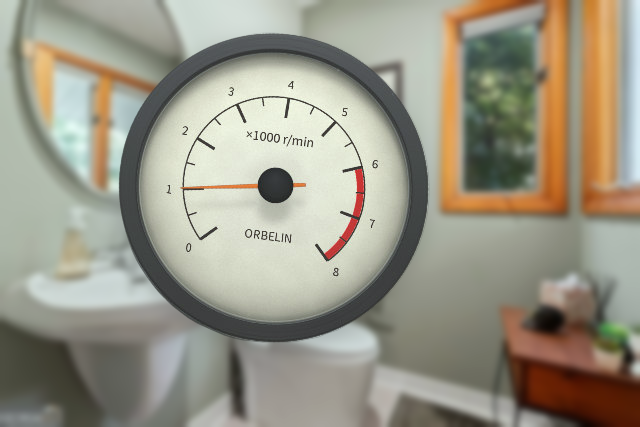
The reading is 1000 rpm
